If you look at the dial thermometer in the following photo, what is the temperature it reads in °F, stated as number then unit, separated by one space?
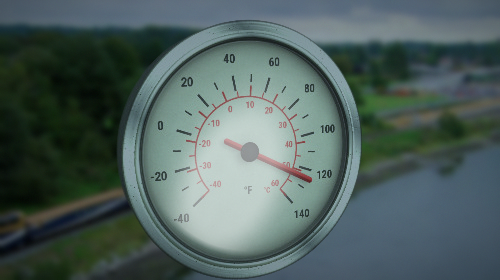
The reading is 125 °F
